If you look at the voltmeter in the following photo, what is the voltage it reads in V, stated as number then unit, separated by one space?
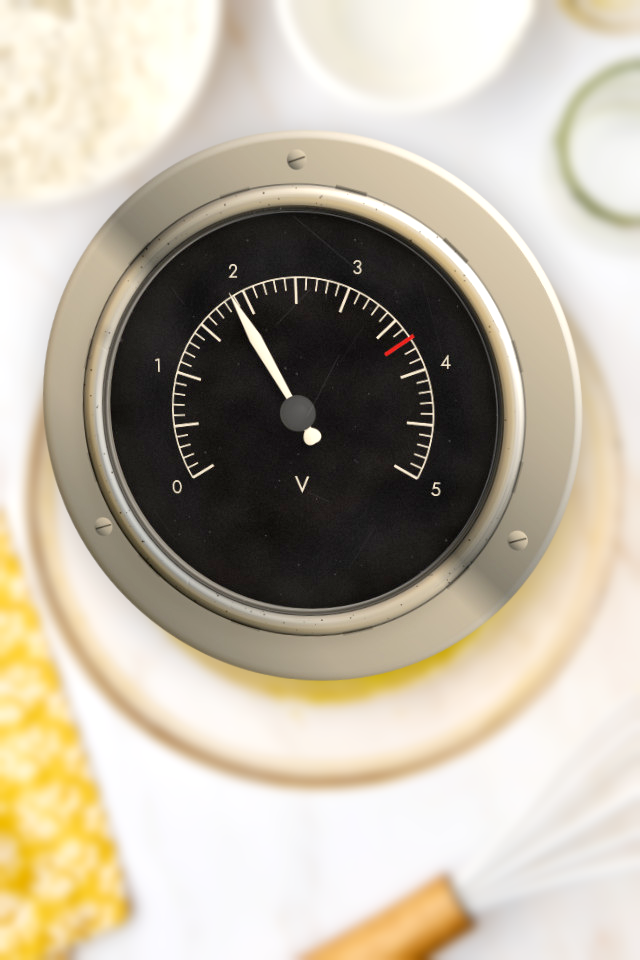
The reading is 1.9 V
